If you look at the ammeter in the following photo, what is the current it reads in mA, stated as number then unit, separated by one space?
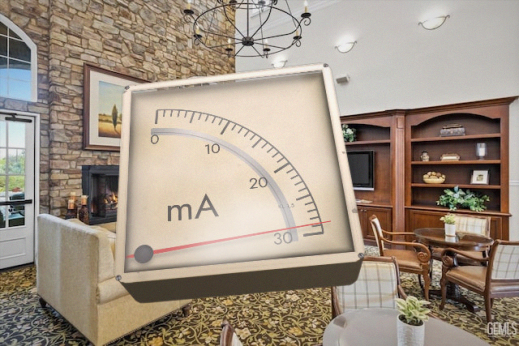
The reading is 29 mA
